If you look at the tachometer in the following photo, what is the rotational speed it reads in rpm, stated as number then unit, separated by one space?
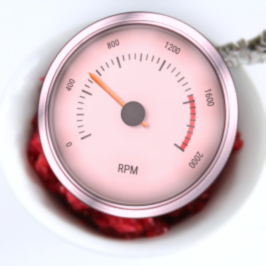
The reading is 550 rpm
